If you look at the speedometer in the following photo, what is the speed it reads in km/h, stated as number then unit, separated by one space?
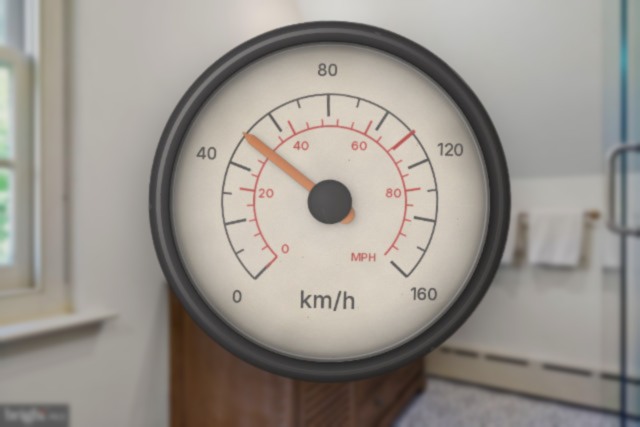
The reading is 50 km/h
